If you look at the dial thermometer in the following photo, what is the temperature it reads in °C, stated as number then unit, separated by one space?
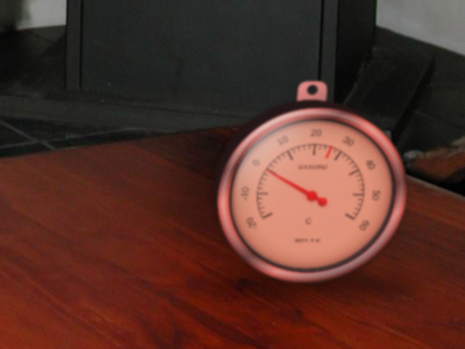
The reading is 0 °C
